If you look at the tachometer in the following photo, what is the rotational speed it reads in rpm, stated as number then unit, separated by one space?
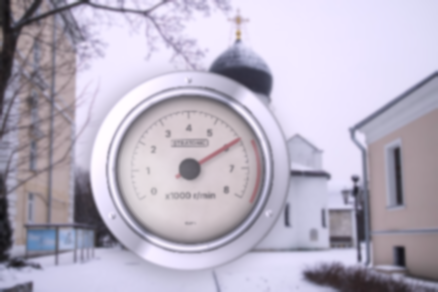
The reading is 6000 rpm
